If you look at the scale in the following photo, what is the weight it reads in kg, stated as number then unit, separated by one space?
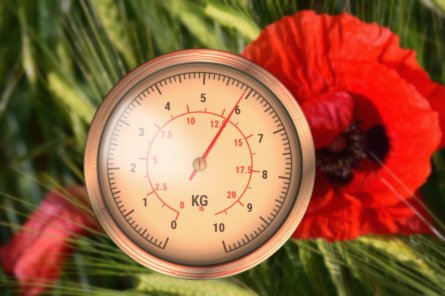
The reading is 5.9 kg
